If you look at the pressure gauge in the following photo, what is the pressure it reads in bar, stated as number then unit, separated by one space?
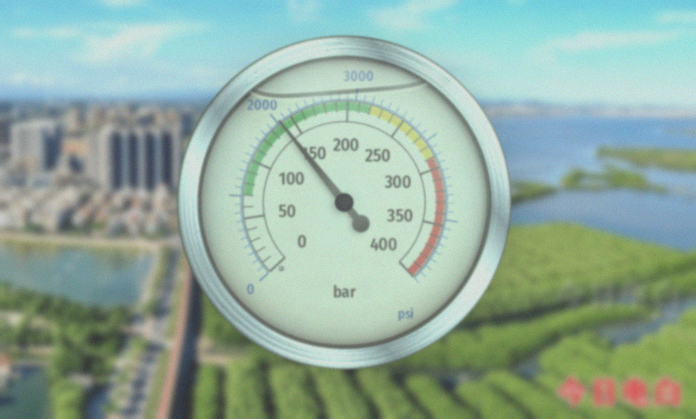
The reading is 140 bar
